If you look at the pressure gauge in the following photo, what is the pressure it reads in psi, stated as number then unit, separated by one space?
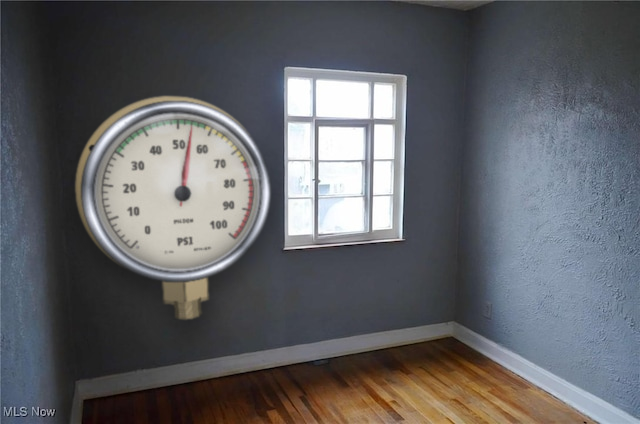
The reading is 54 psi
